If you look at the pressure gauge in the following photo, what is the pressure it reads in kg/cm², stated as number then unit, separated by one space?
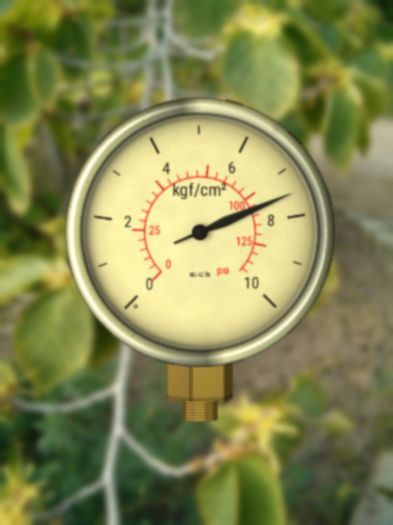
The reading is 7.5 kg/cm²
